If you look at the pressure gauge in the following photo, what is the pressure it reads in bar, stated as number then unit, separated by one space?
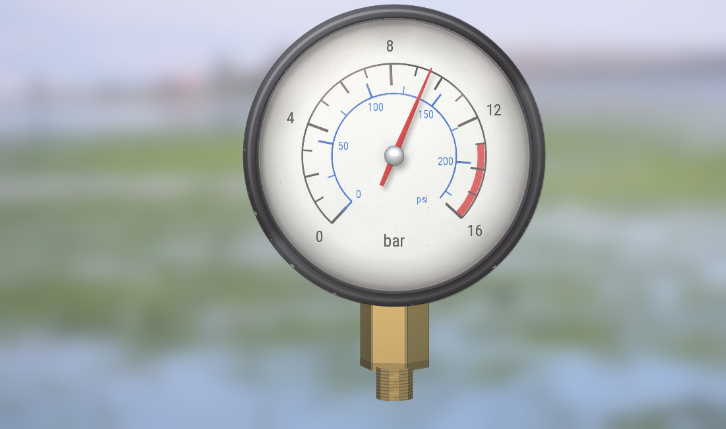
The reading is 9.5 bar
